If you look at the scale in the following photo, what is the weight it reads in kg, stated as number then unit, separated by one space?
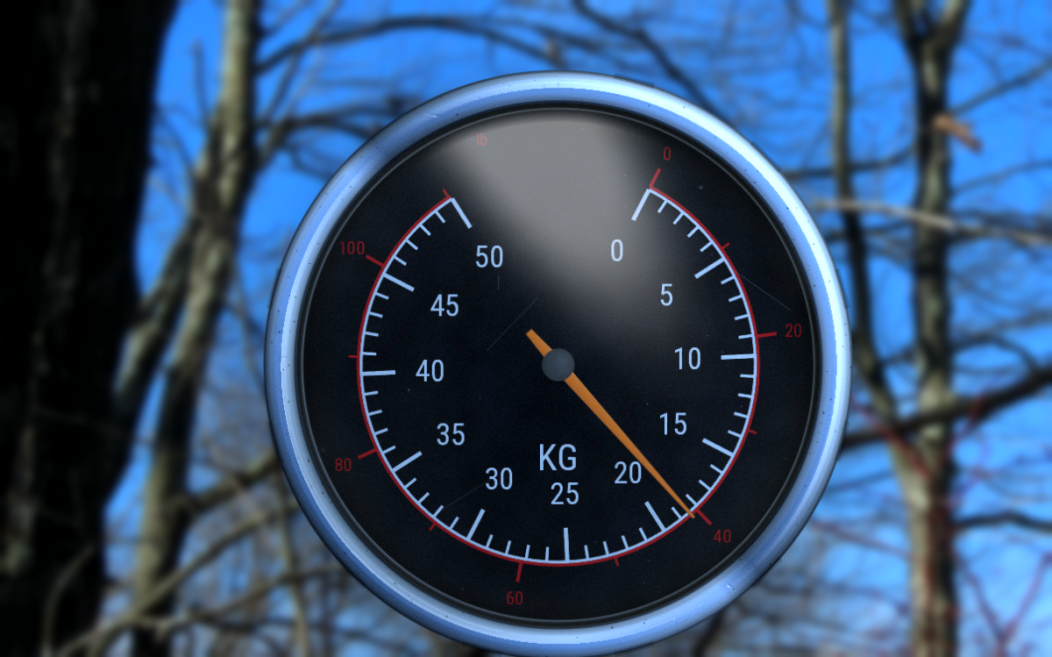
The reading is 18.5 kg
